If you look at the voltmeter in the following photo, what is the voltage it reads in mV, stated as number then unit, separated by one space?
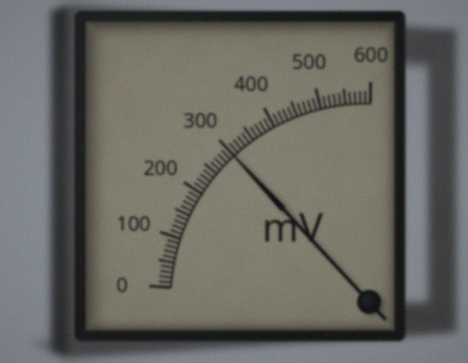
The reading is 300 mV
